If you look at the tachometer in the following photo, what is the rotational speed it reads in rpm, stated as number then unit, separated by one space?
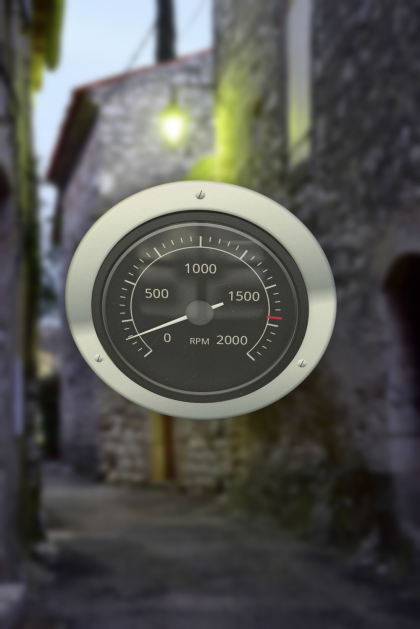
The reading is 150 rpm
